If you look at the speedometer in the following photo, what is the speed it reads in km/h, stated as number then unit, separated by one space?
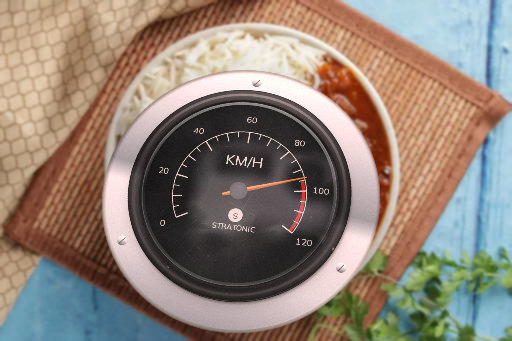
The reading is 95 km/h
